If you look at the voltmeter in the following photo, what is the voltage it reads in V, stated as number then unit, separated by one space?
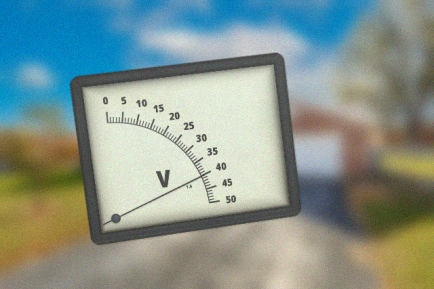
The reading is 40 V
